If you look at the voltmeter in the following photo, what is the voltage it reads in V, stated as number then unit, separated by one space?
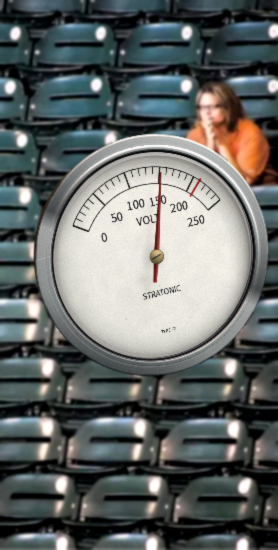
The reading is 150 V
